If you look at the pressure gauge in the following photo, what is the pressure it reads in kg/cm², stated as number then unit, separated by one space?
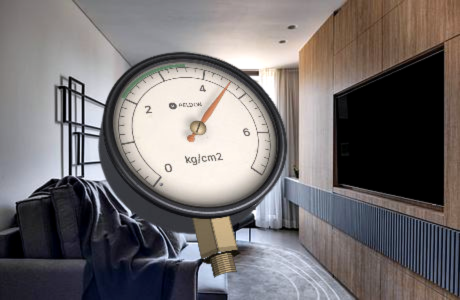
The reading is 4.6 kg/cm²
